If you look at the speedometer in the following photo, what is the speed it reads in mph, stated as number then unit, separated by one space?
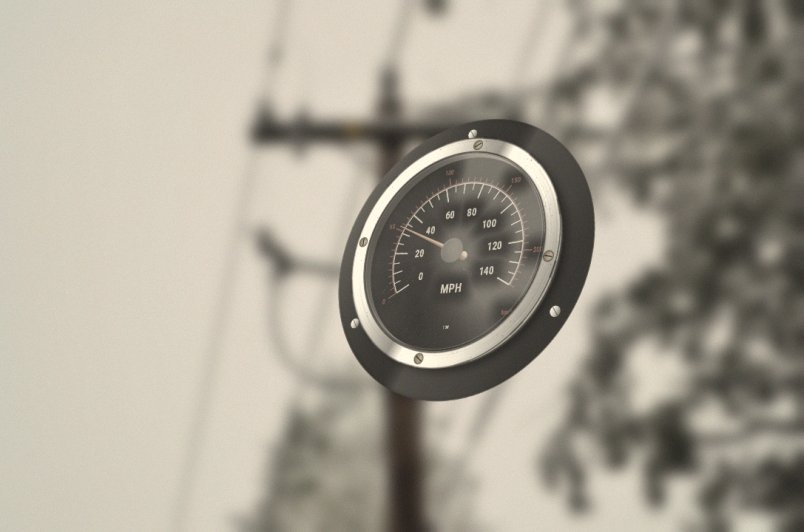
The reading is 32.5 mph
